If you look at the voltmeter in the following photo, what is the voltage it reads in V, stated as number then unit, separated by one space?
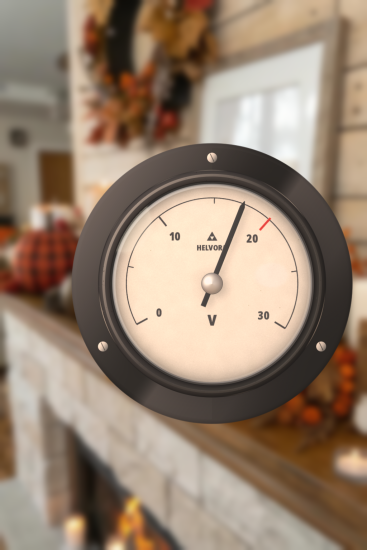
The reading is 17.5 V
